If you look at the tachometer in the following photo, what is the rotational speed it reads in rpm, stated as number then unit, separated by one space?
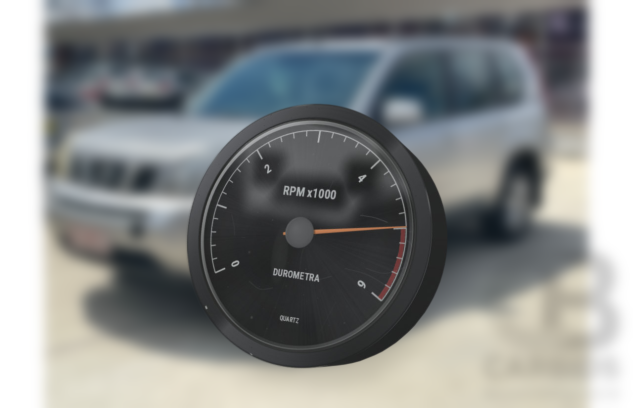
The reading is 5000 rpm
